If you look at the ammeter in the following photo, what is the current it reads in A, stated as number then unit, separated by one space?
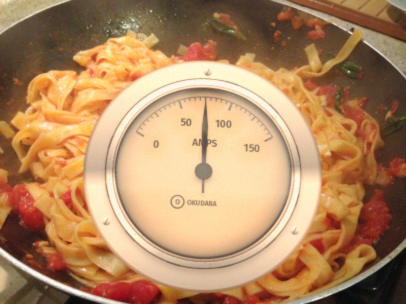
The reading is 75 A
